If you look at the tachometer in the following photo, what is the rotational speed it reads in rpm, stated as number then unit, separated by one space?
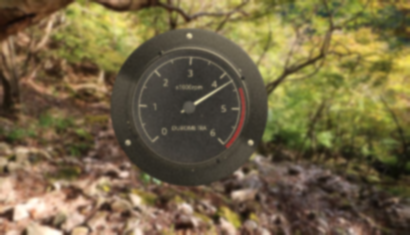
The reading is 4250 rpm
